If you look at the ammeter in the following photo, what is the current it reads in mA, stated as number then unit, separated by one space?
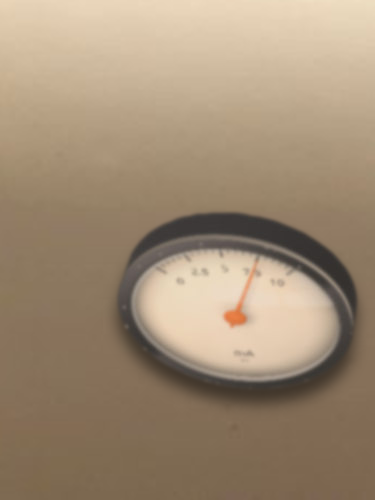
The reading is 7.5 mA
